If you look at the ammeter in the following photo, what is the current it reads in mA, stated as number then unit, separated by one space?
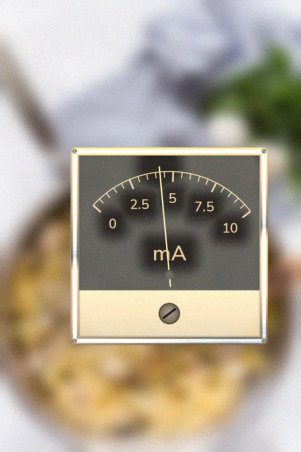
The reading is 4.25 mA
